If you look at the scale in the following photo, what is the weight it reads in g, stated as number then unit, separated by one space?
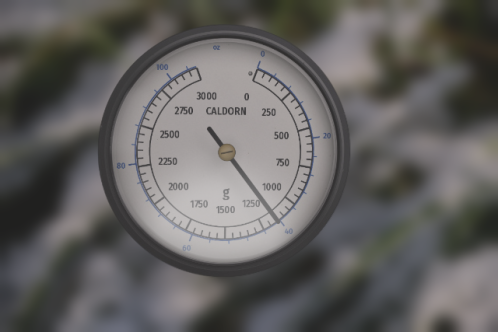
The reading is 1150 g
